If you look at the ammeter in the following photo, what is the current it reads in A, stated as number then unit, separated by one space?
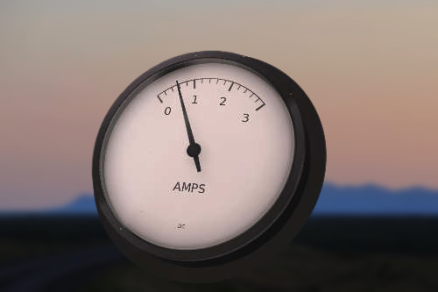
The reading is 0.6 A
